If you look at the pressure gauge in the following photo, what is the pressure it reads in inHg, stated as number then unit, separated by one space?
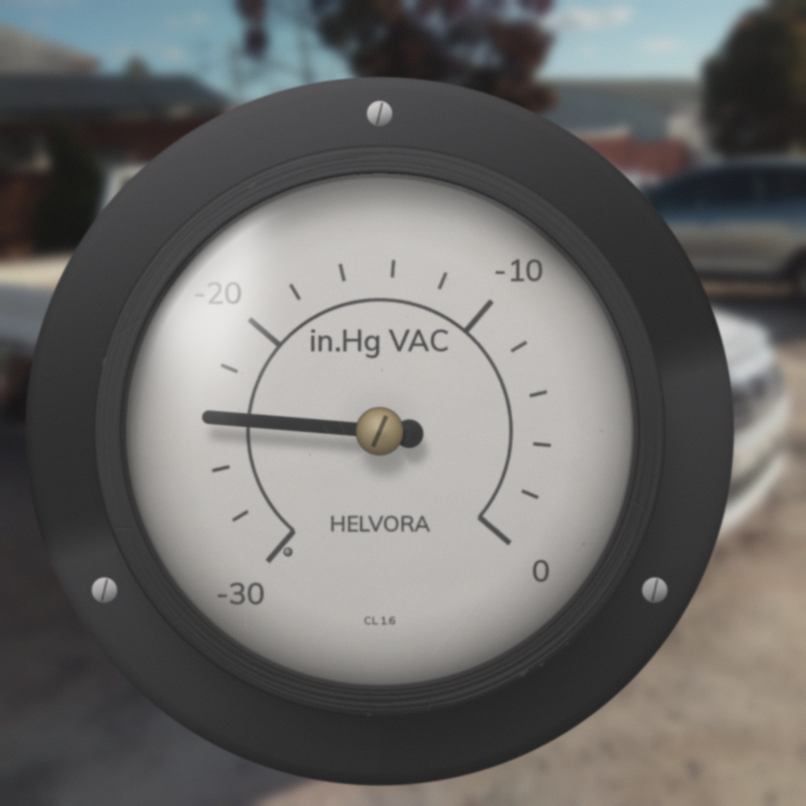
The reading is -24 inHg
